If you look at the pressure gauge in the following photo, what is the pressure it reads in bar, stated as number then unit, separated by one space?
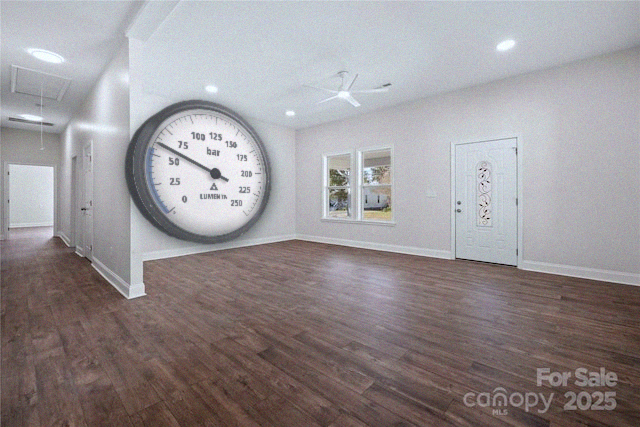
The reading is 60 bar
